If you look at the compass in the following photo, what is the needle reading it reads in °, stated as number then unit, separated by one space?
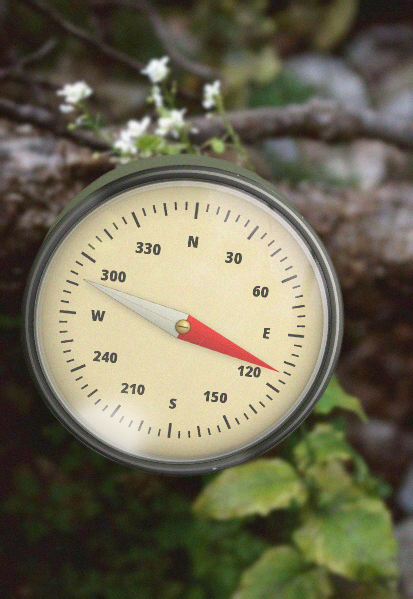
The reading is 110 °
